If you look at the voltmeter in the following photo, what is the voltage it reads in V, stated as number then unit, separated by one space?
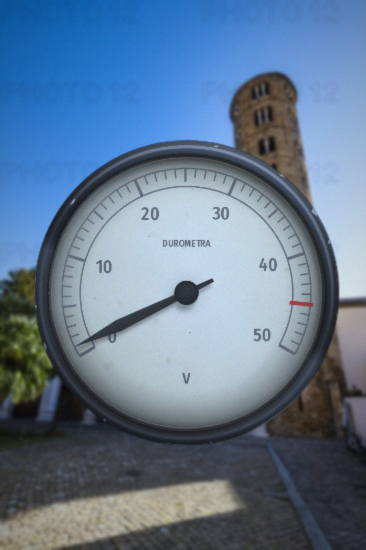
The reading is 1 V
